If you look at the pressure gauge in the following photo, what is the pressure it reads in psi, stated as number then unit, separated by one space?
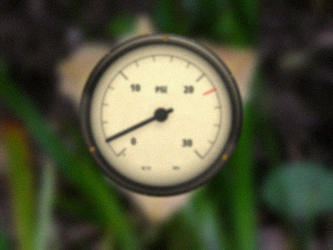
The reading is 2 psi
